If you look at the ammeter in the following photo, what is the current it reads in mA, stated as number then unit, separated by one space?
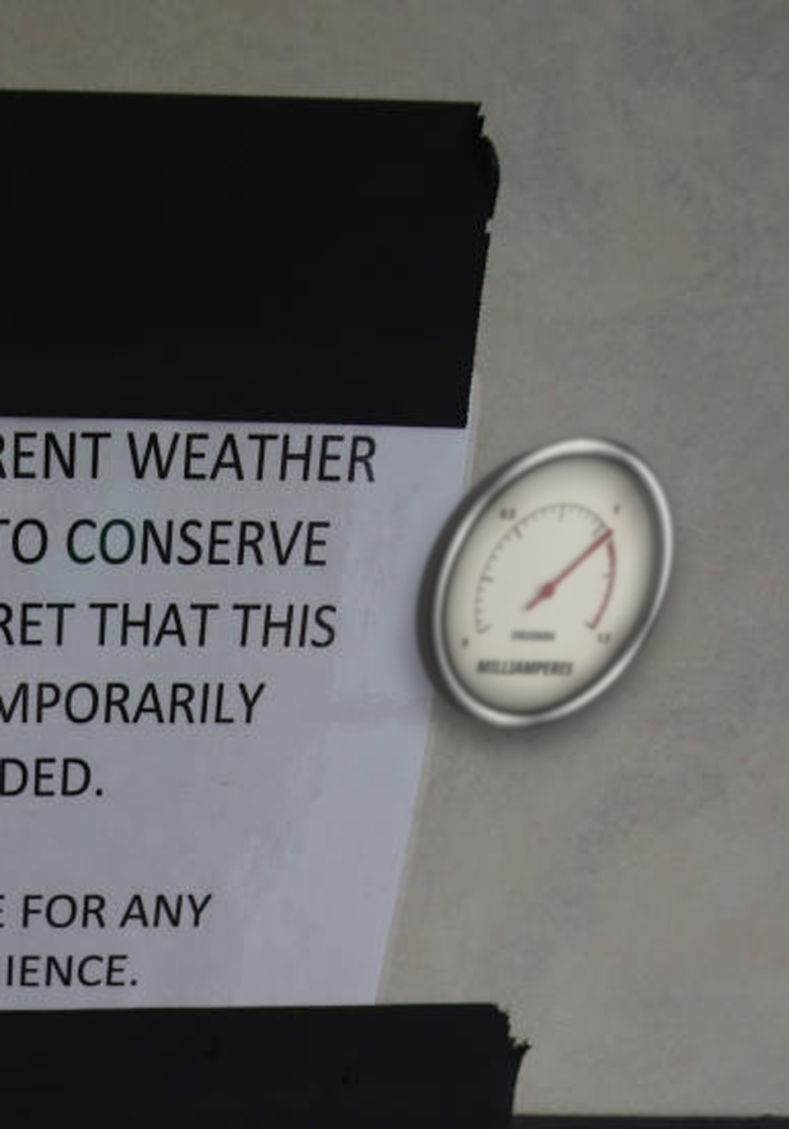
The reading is 1.05 mA
